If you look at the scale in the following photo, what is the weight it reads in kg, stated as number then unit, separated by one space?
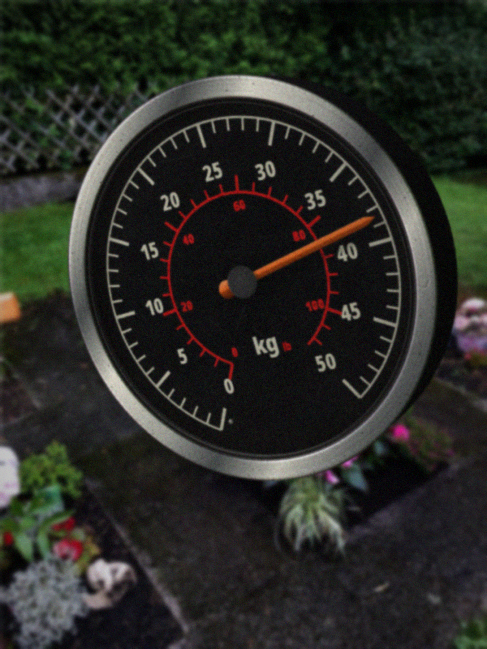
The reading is 38.5 kg
